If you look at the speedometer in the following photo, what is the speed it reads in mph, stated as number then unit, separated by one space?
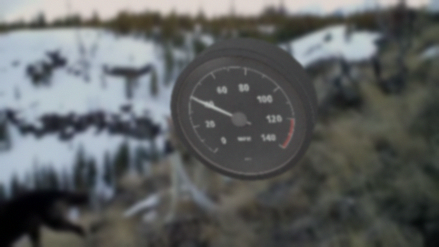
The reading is 40 mph
